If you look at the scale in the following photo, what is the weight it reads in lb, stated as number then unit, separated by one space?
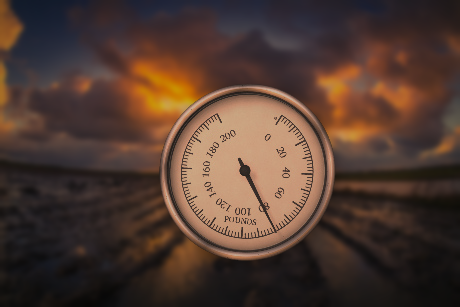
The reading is 80 lb
